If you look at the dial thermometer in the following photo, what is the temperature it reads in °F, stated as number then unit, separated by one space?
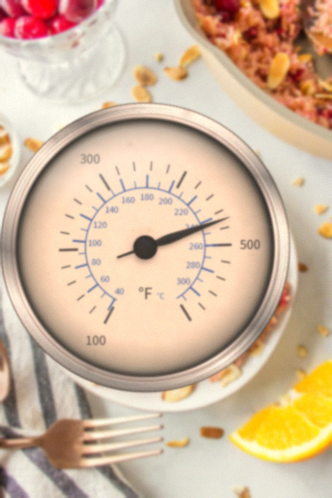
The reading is 470 °F
